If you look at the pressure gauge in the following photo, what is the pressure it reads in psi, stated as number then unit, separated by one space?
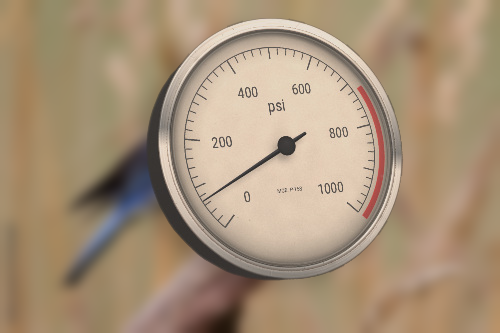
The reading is 70 psi
